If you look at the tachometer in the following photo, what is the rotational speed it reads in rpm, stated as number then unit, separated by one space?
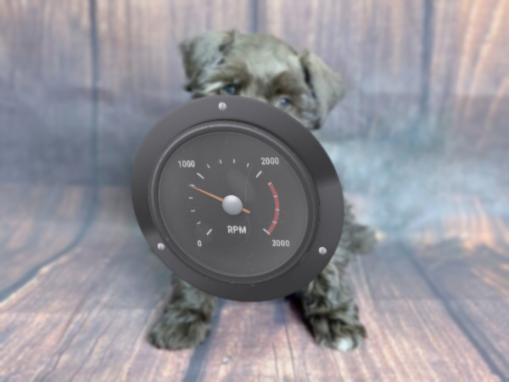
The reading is 800 rpm
